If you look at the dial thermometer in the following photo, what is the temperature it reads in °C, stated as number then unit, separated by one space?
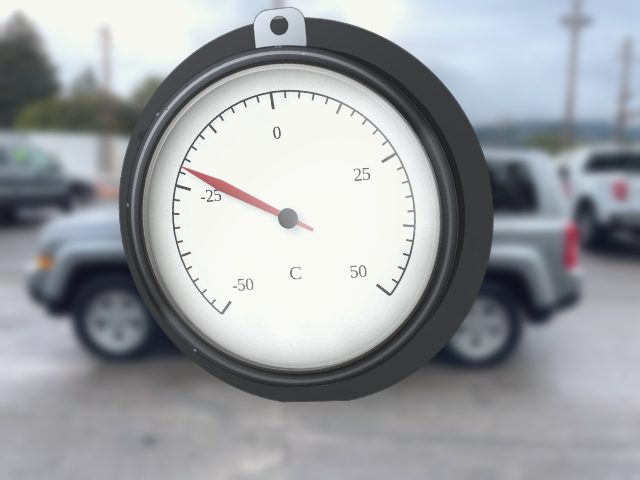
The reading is -21.25 °C
